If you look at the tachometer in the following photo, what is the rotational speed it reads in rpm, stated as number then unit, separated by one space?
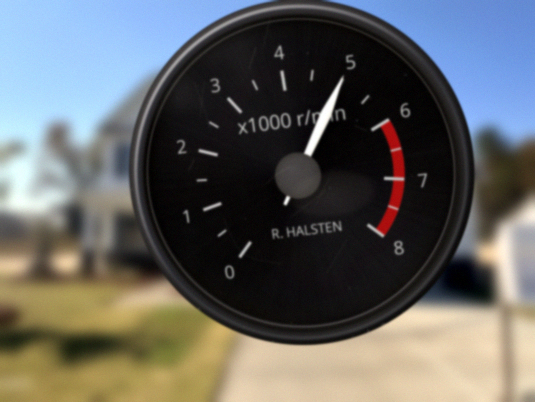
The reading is 5000 rpm
